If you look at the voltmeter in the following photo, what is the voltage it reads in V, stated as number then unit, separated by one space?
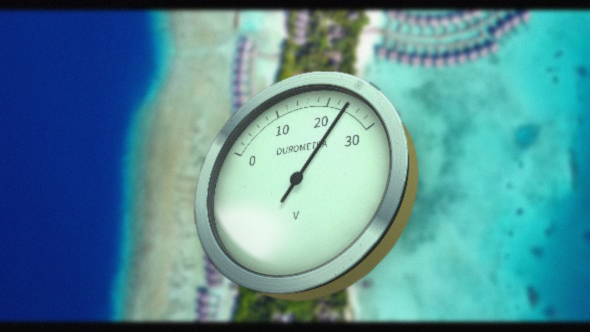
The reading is 24 V
